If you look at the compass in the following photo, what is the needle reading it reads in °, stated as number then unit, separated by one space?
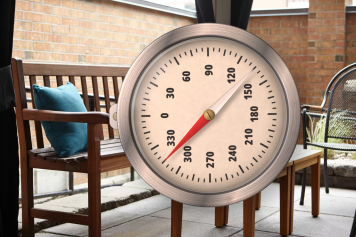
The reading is 315 °
